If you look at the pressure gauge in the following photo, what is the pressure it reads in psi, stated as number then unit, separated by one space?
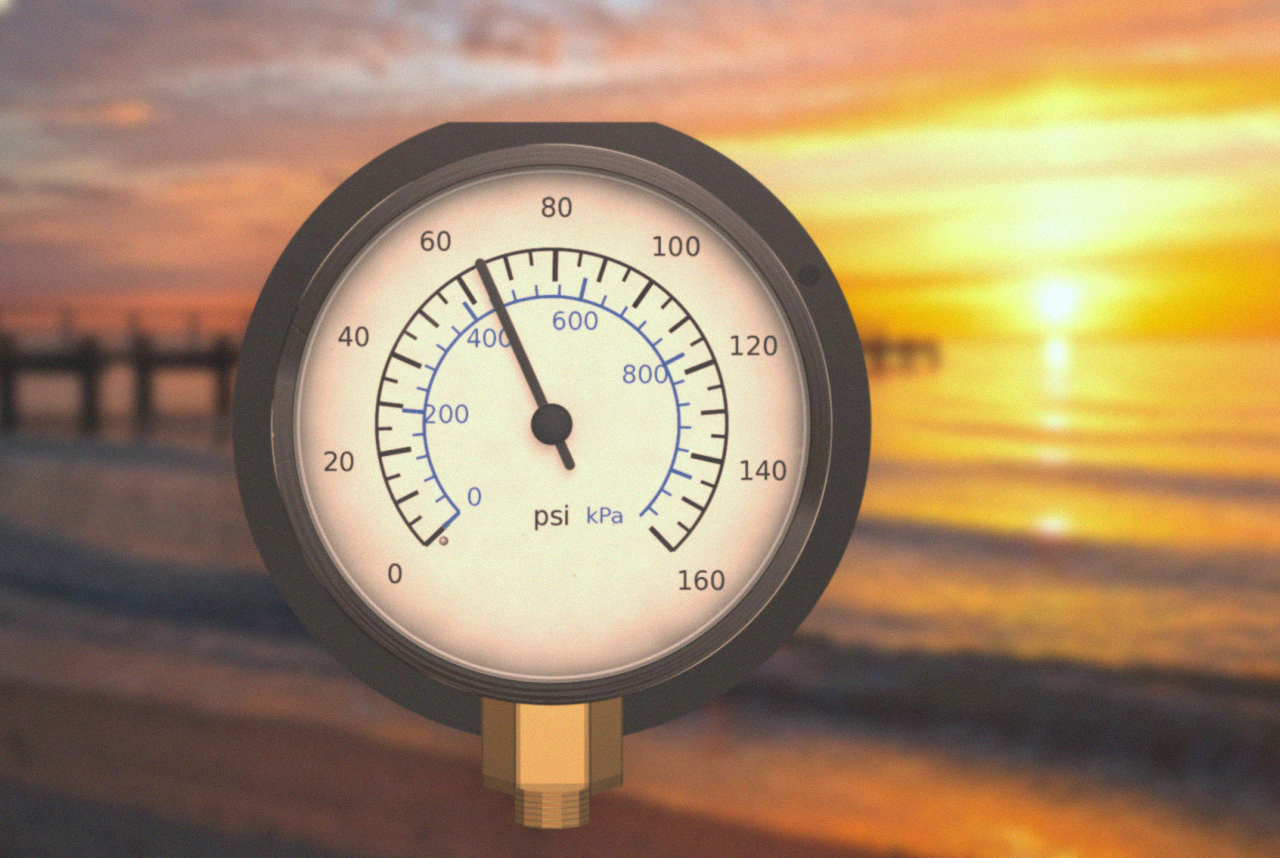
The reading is 65 psi
